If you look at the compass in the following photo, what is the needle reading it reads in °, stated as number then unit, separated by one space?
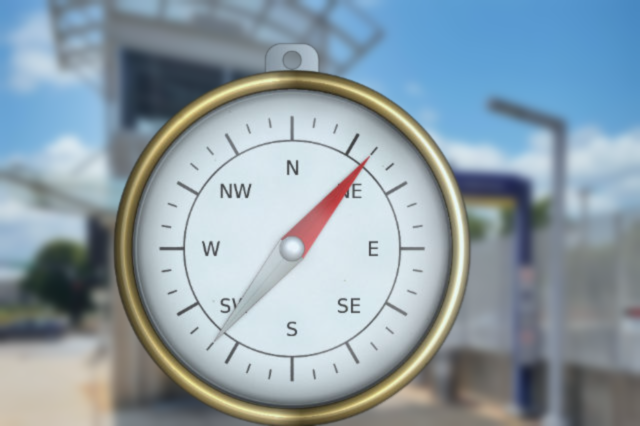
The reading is 40 °
